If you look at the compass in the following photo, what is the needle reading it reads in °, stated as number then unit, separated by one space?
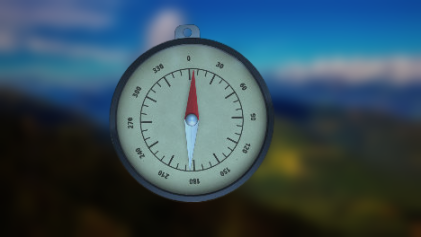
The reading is 5 °
